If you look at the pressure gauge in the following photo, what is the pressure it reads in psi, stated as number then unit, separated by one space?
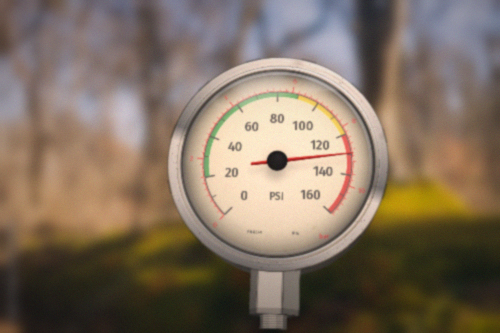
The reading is 130 psi
